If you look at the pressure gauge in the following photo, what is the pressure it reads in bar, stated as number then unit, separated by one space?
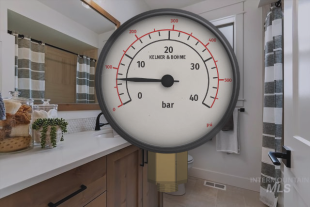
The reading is 5 bar
